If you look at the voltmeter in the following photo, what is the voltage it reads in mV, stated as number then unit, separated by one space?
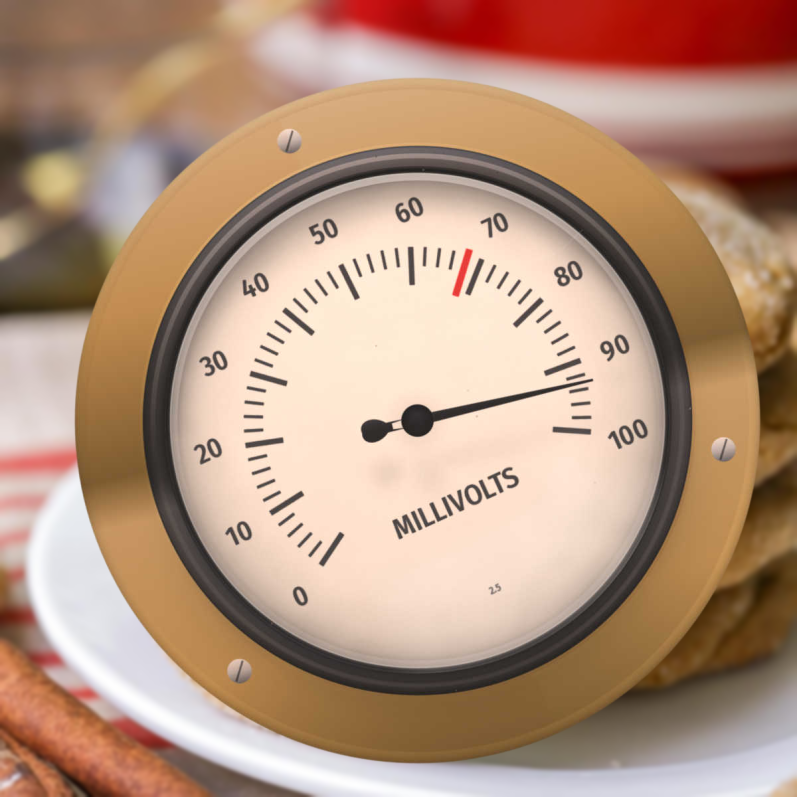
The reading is 93 mV
